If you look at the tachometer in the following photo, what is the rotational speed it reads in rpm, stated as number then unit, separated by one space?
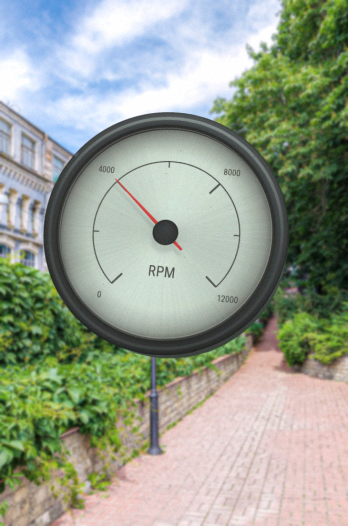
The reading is 4000 rpm
